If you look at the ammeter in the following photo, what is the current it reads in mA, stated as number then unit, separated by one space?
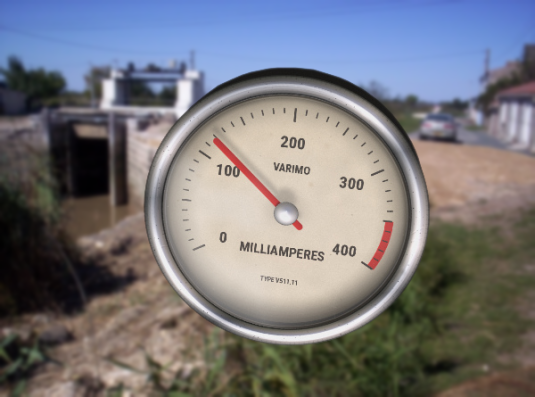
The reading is 120 mA
